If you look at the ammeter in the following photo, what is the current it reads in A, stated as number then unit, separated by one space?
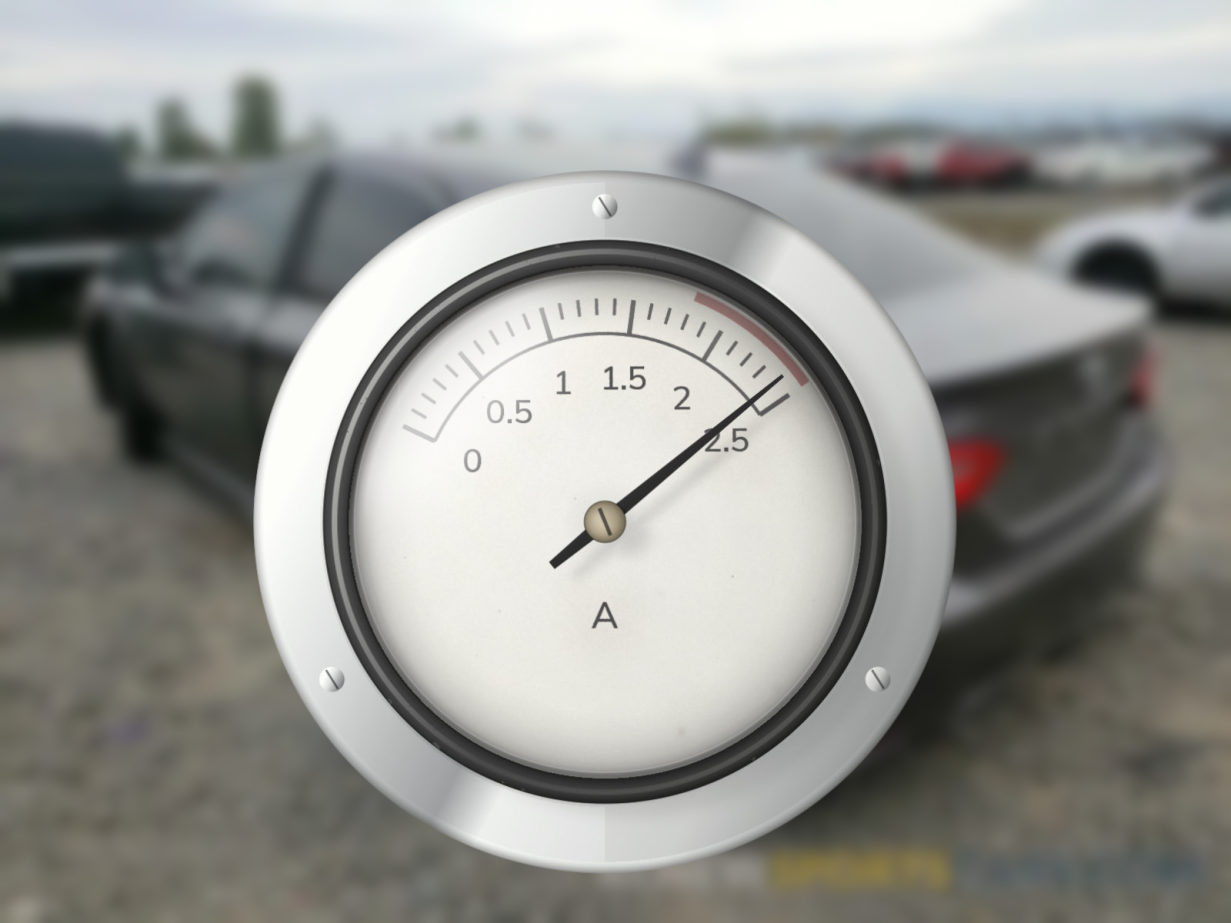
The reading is 2.4 A
